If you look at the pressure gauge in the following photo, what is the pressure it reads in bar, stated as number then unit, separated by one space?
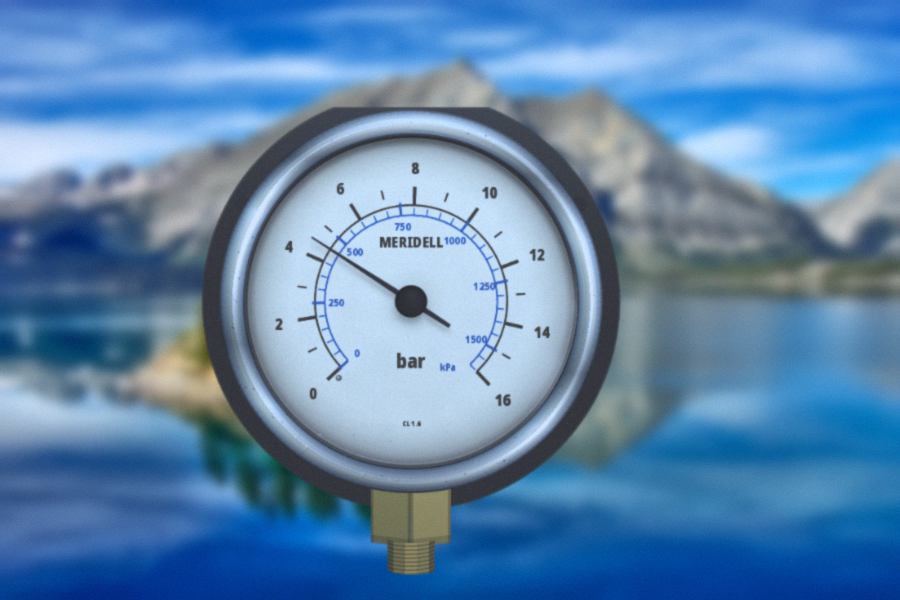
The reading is 4.5 bar
